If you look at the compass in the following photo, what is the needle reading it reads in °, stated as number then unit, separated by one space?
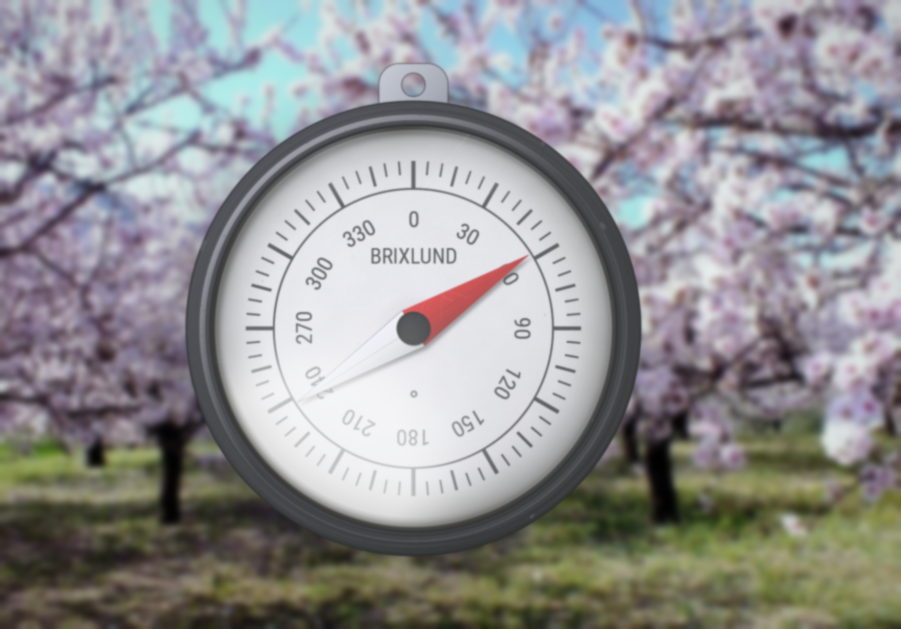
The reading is 57.5 °
